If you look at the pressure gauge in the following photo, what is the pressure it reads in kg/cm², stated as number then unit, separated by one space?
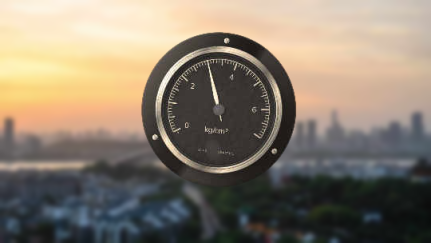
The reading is 3 kg/cm²
